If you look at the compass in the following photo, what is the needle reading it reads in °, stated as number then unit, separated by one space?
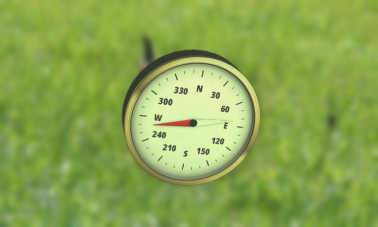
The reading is 260 °
